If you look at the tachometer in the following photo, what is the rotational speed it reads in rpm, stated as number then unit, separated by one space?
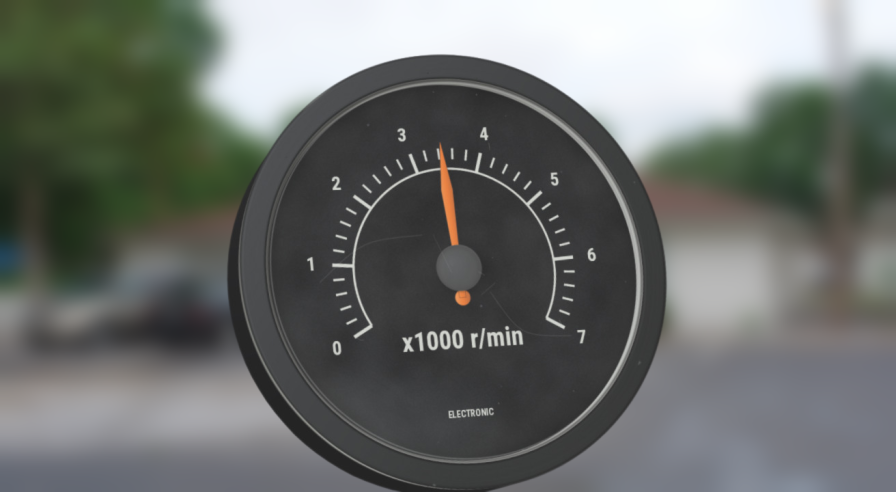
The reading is 3400 rpm
